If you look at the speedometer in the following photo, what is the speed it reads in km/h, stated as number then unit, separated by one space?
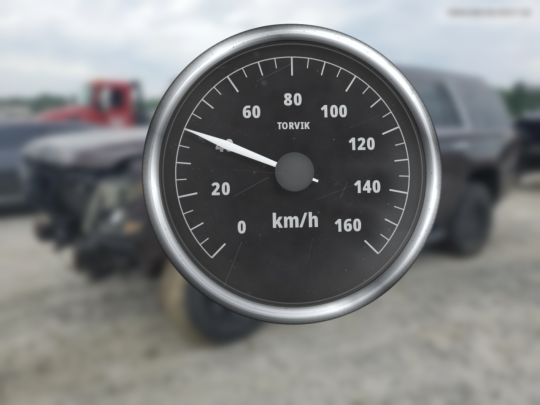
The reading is 40 km/h
